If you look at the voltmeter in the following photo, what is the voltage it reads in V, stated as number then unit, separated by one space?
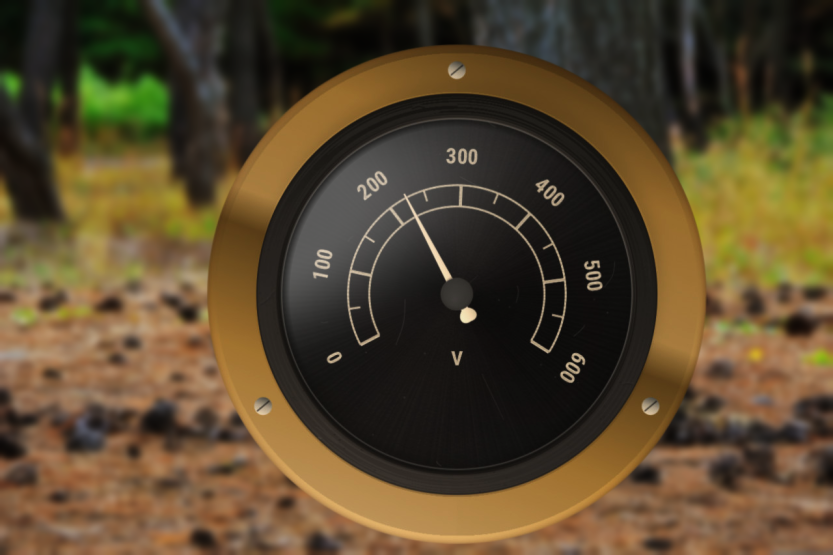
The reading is 225 V
